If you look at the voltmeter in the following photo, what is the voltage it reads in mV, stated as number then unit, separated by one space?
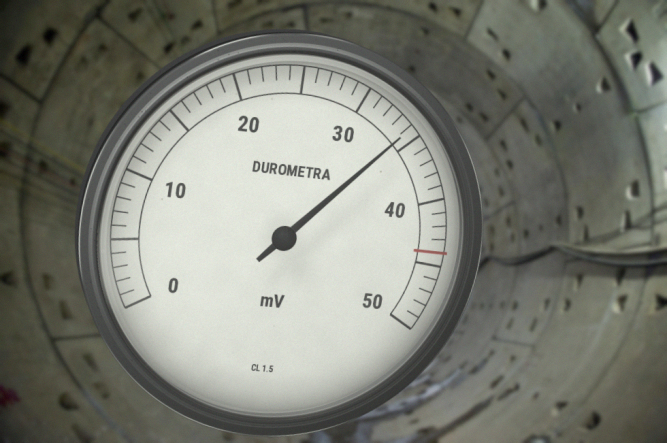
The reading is 34 mV
